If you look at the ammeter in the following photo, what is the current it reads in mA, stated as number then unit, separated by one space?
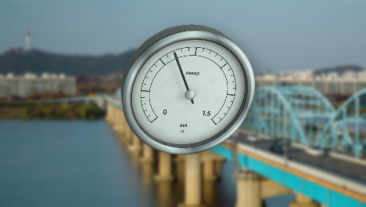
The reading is 0.6 mA
